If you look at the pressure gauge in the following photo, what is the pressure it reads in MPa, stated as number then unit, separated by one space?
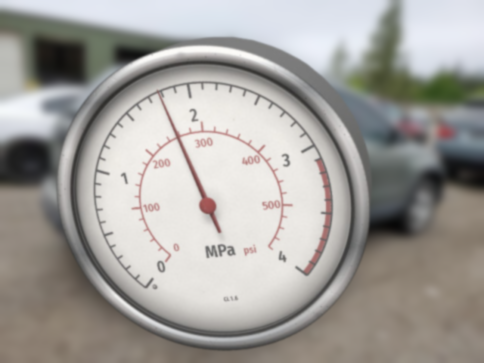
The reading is 1.8 MPa
